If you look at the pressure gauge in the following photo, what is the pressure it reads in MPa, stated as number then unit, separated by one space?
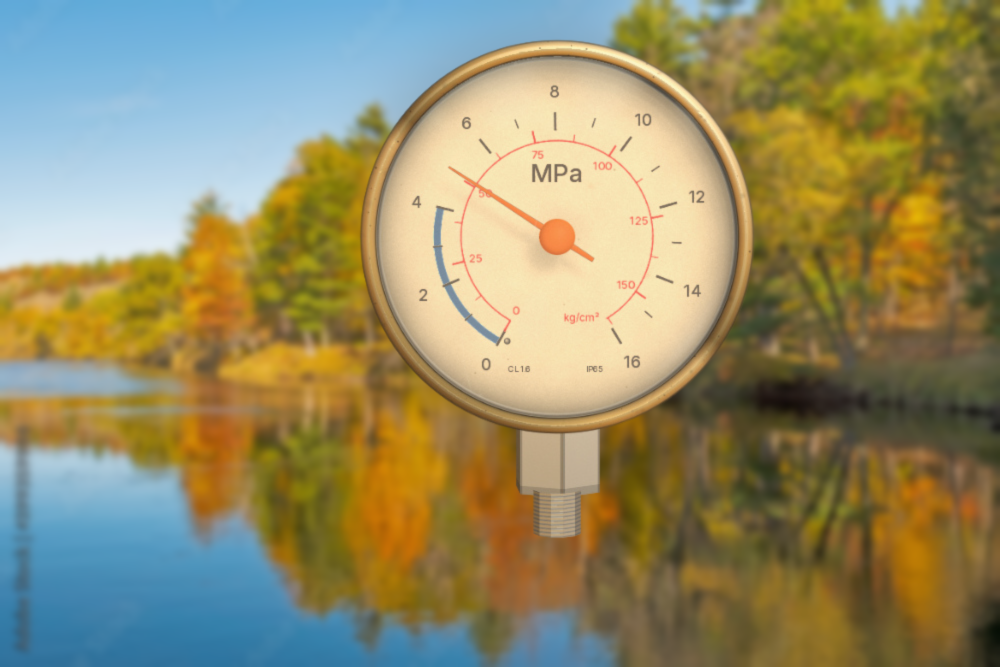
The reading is 5 MPa
